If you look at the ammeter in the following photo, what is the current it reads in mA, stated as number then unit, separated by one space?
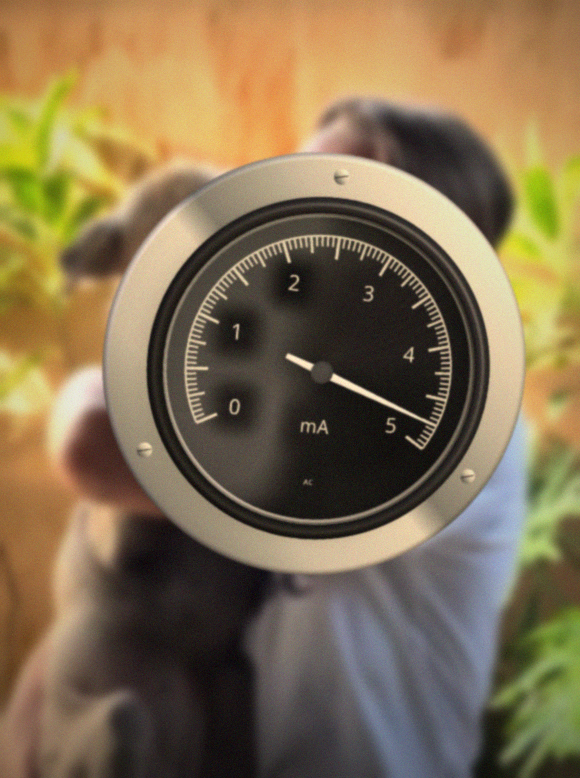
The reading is 4.75 mA
